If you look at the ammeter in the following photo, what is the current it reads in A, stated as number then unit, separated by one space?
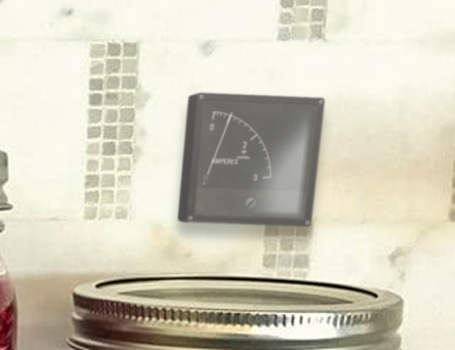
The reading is 1 A
